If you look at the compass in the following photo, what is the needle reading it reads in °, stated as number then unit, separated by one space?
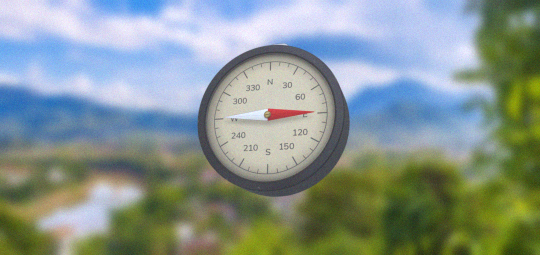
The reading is 90 °
